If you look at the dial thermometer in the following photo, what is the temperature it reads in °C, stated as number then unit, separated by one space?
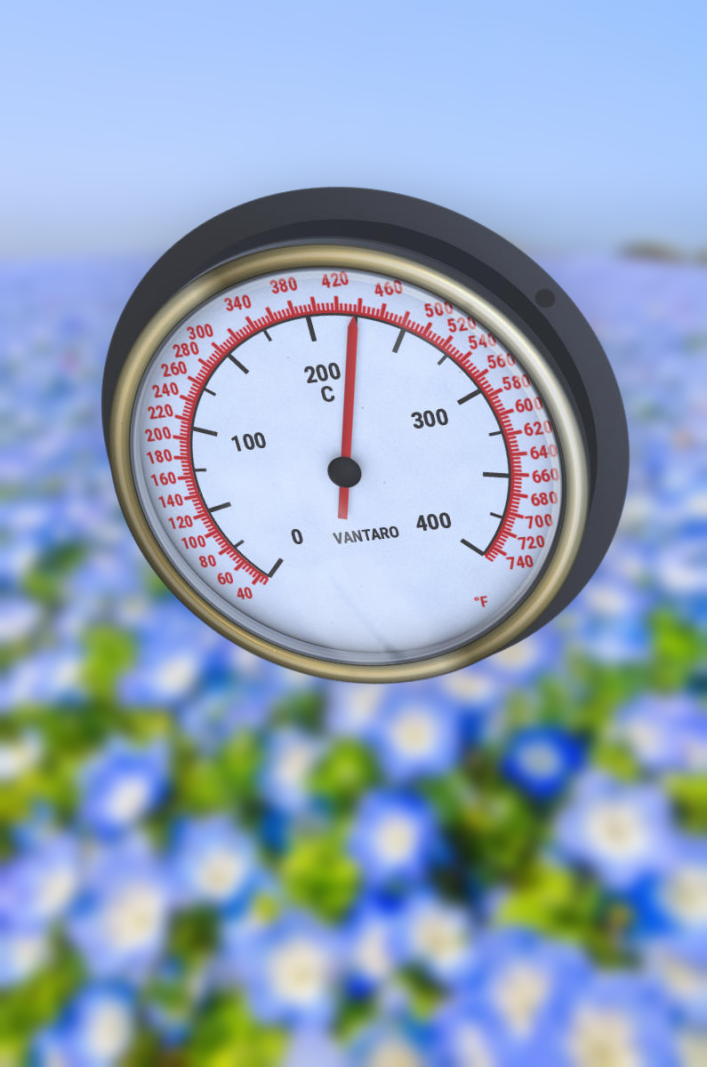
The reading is 225 °C
